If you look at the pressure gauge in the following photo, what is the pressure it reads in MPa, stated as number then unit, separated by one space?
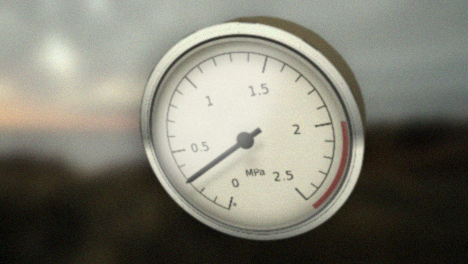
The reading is 0.3 MPa
